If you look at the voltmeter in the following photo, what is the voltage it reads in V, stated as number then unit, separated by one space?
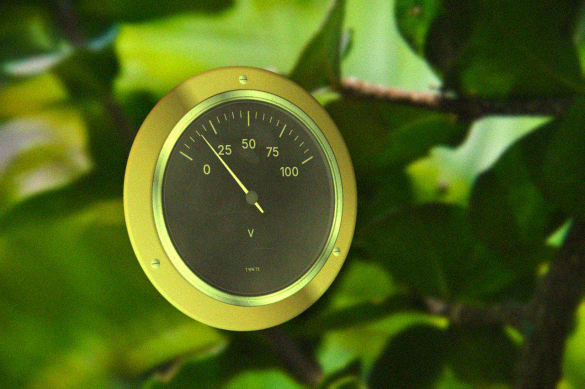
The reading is 15 V
